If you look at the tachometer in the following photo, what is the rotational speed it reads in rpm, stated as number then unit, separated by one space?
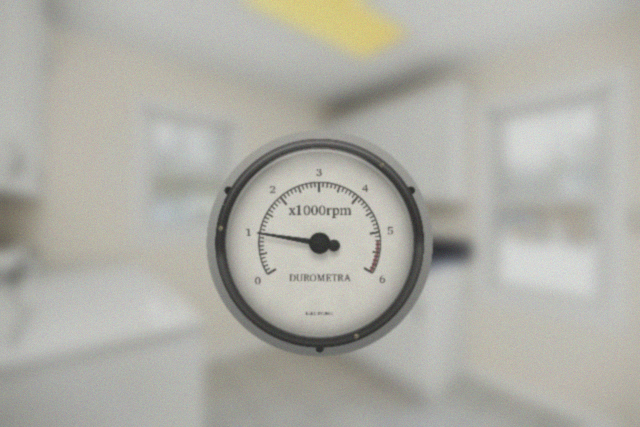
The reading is 1000 rpm
